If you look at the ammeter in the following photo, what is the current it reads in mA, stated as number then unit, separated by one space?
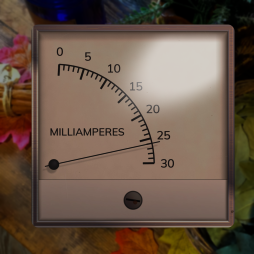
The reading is 26 mA
